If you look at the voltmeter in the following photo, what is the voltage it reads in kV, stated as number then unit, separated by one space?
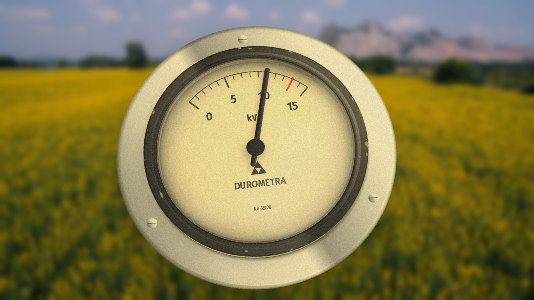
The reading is 10 kV
